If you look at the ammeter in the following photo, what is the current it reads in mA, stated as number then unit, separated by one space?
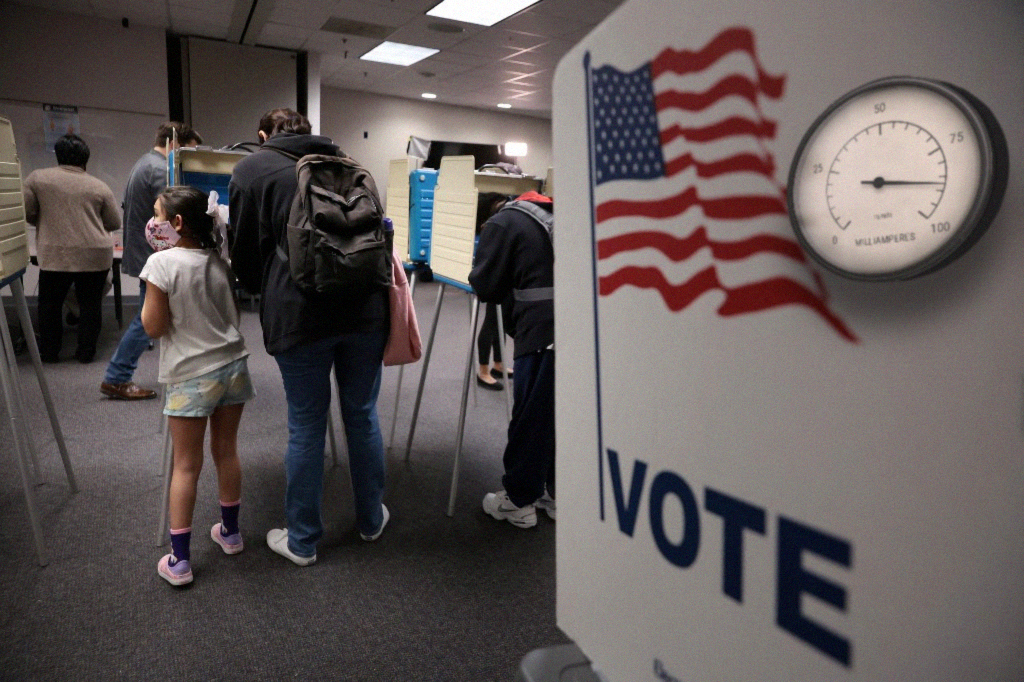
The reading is 87.5 mA
